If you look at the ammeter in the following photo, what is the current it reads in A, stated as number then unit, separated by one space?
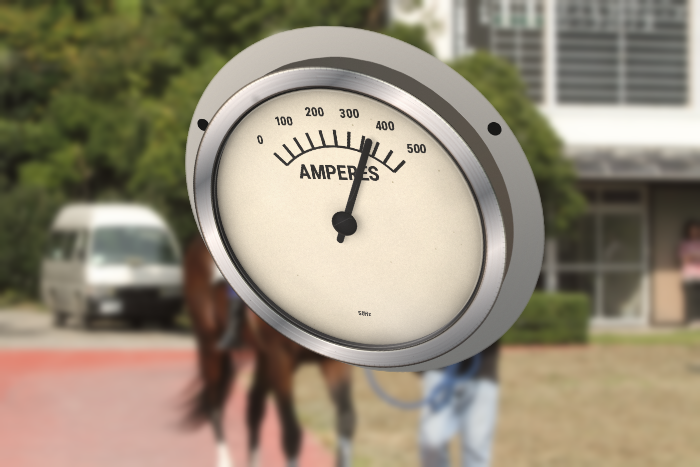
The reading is 375 A
